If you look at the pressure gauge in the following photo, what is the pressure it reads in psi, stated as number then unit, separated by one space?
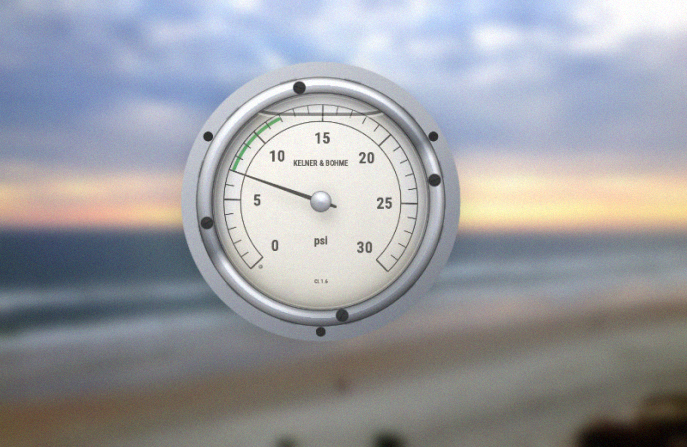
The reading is 7 psi
